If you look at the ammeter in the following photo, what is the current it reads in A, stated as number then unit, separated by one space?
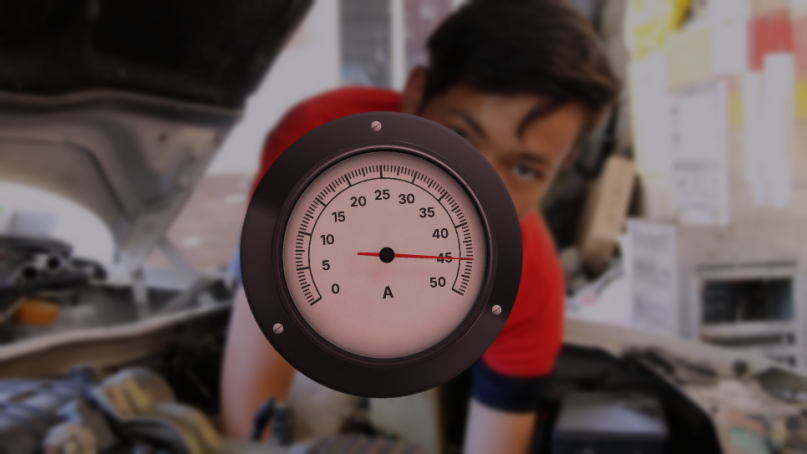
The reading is 45 A
